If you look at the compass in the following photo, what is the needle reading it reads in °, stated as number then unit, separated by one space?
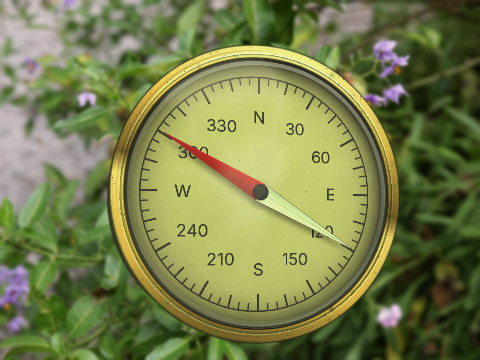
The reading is 300 °
